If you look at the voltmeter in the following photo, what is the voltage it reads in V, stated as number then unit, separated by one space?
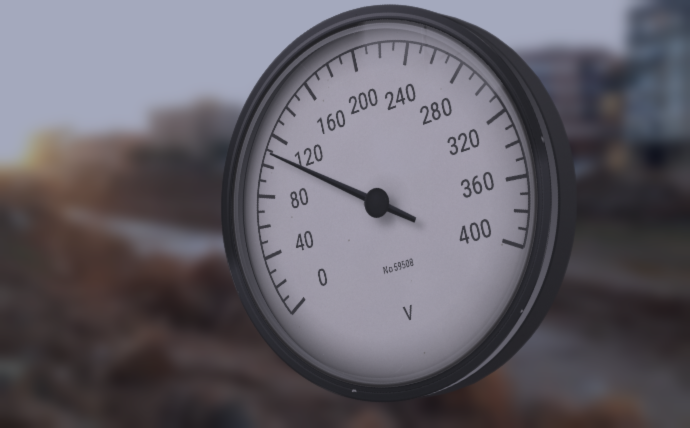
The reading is 110 V
